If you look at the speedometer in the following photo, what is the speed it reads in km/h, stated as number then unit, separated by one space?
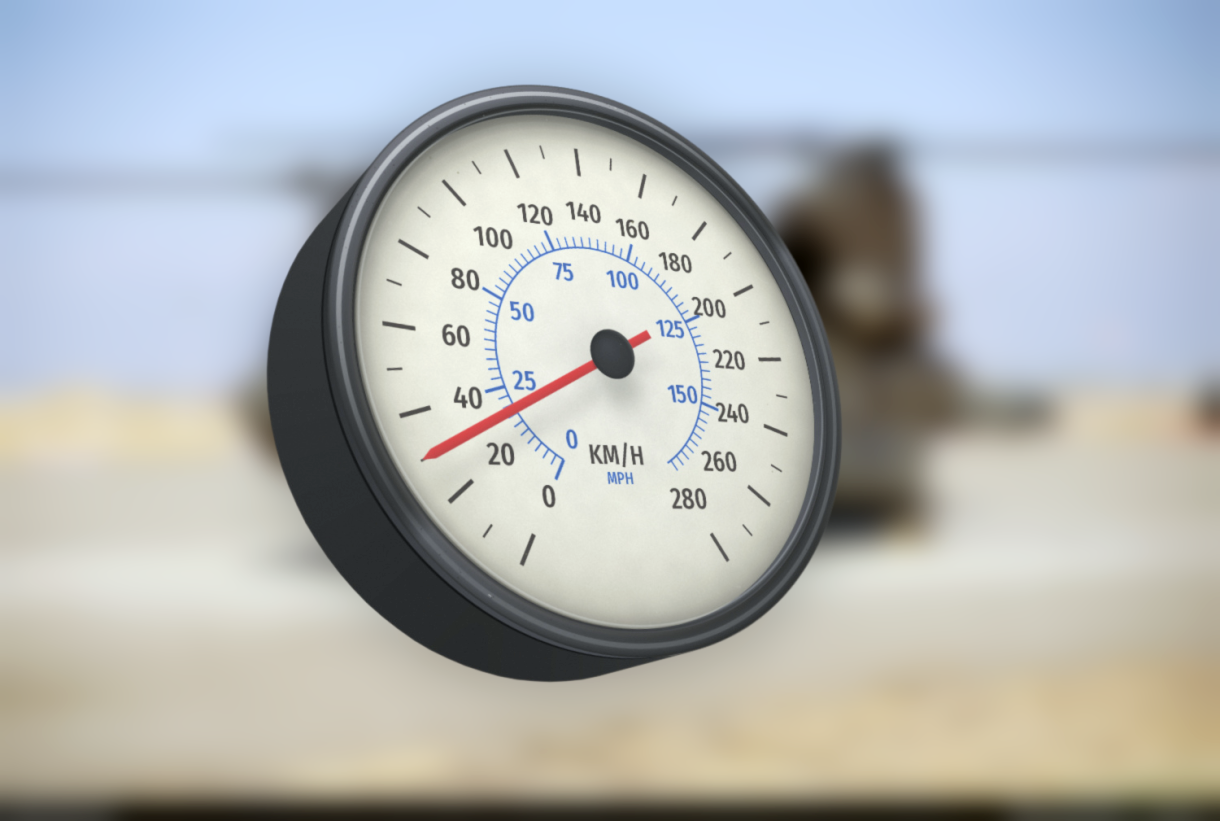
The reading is 30 km/h
